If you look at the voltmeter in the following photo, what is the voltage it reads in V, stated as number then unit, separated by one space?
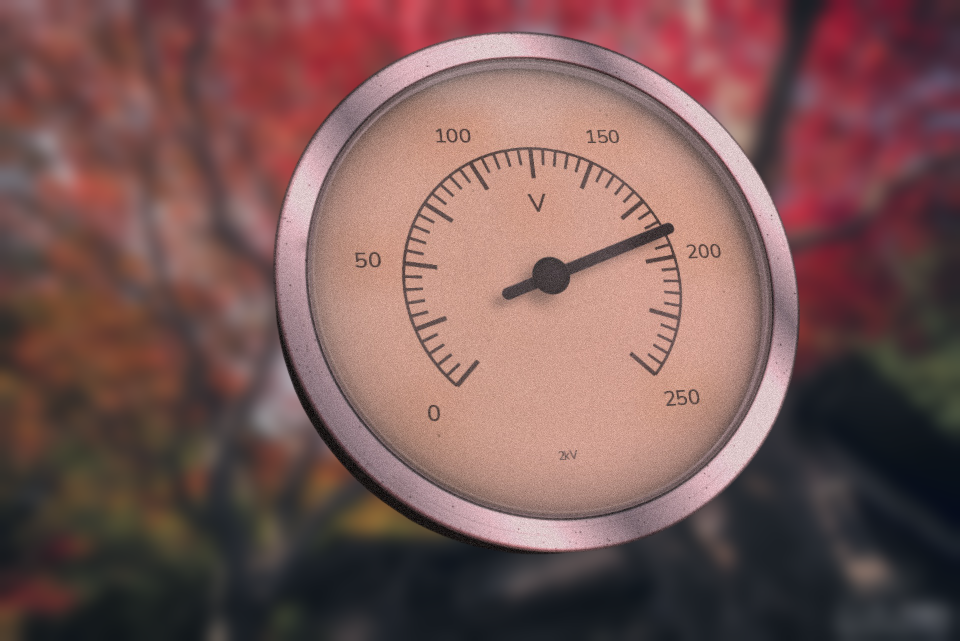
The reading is 190 V
